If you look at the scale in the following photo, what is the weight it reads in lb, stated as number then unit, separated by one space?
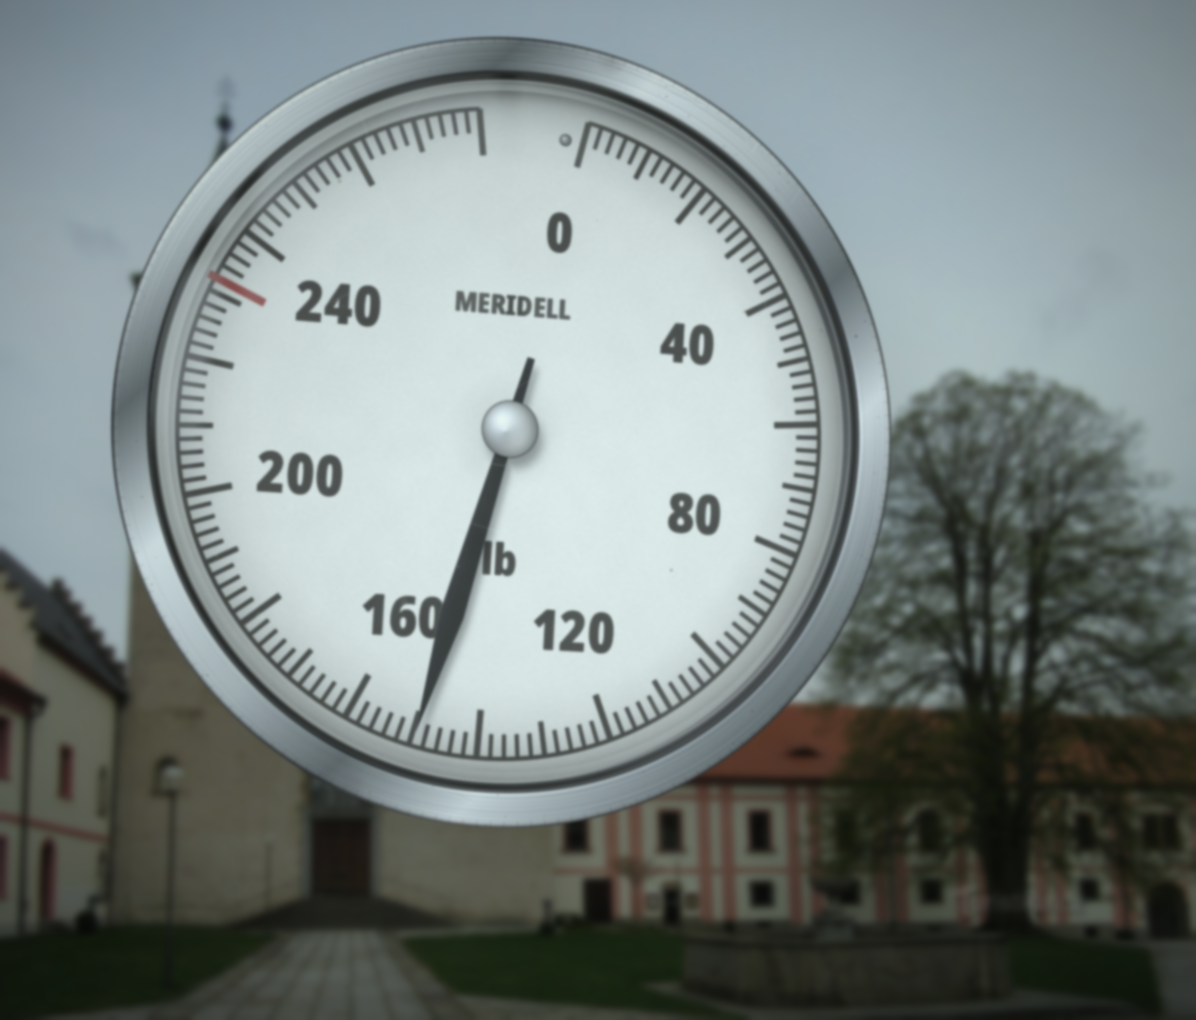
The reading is 150 lb
